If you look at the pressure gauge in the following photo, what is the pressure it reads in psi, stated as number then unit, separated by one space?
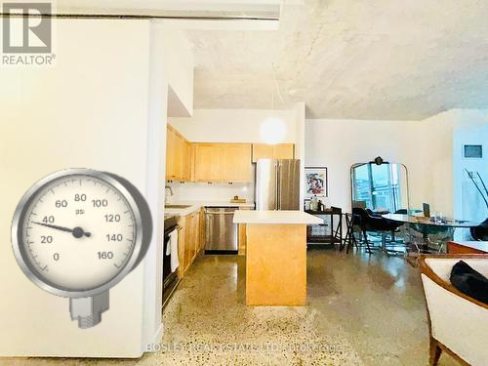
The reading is 35 psi
